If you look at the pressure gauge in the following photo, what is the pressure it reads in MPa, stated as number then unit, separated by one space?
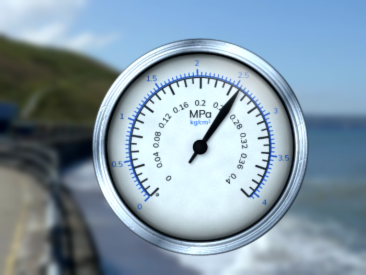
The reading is 0.25 MPa
